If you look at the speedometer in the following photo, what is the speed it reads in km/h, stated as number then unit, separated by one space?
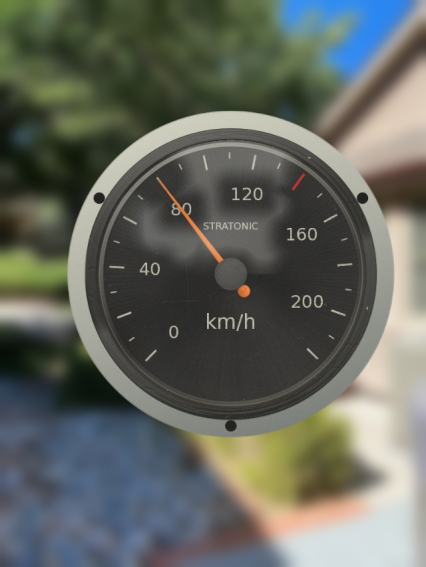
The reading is 80 km/h
